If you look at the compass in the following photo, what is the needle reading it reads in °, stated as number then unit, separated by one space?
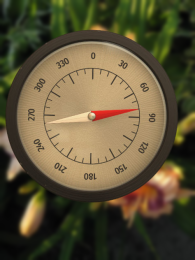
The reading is 80 °
